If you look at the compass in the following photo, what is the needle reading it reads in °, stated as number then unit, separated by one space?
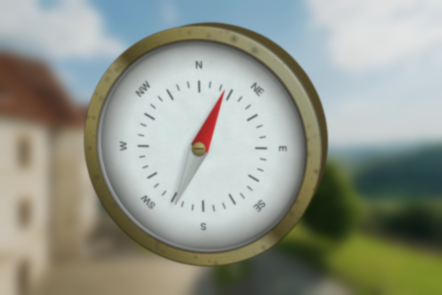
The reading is 25 °
